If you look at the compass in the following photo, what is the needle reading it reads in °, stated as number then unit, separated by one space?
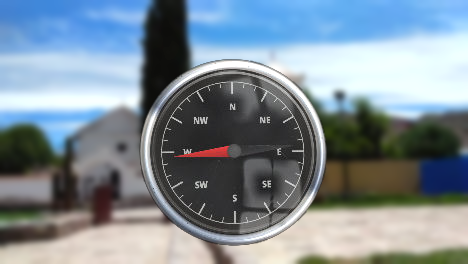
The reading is 265 °
